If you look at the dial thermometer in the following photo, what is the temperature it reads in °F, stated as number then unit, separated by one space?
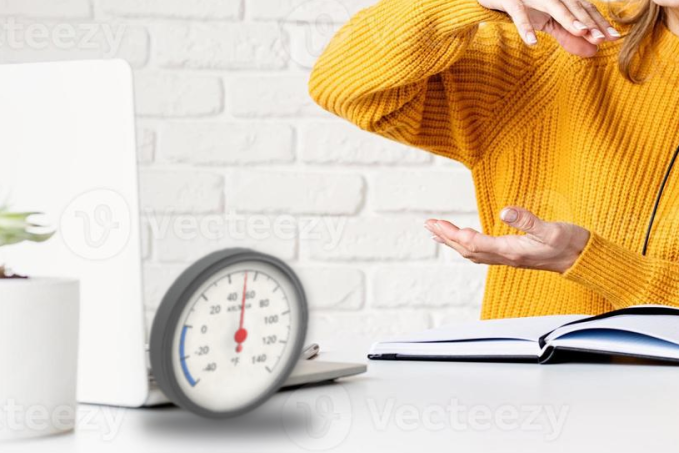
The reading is 50 °F
